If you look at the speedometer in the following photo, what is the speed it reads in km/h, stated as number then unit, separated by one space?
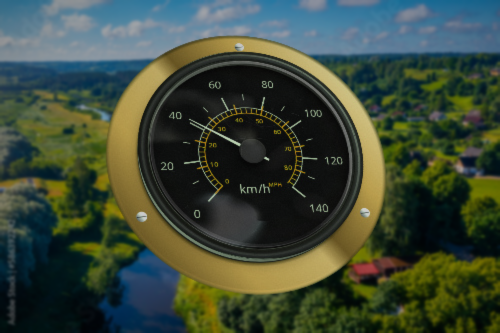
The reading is 40 km/h
